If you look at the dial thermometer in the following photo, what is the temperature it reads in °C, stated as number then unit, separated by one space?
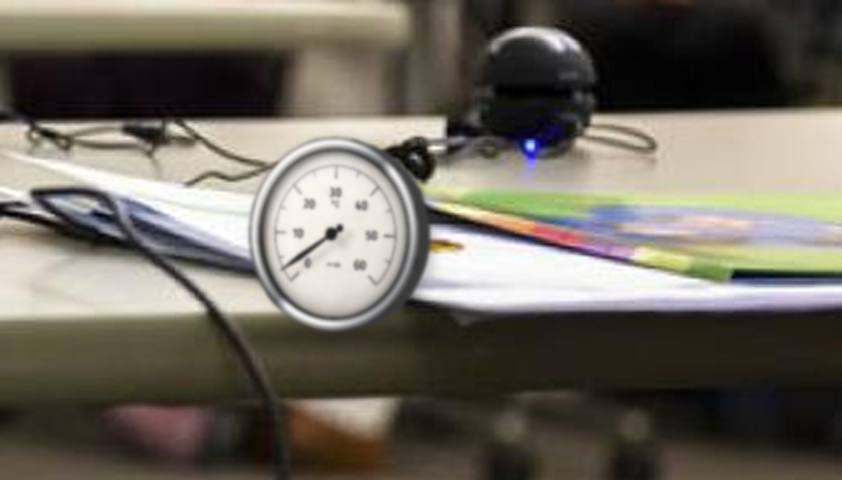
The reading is 2.5 °C
